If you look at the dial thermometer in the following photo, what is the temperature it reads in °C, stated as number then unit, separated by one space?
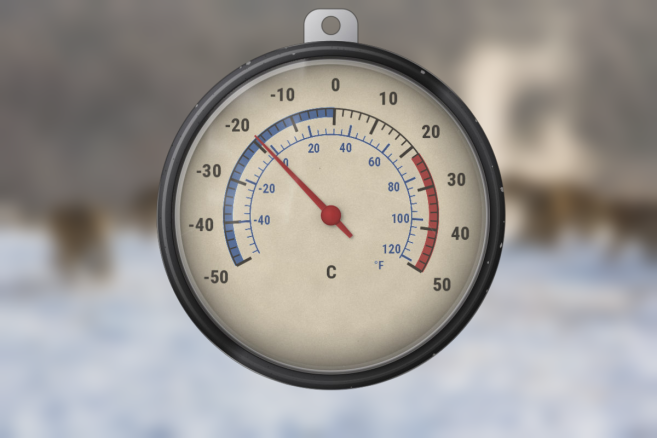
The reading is -19 °C
